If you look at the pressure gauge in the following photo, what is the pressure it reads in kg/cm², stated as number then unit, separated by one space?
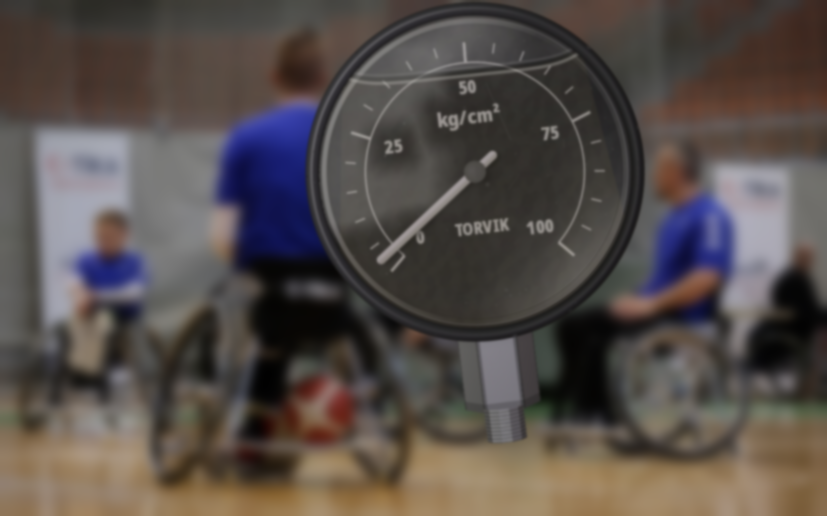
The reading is 2.5 kg/cm²
